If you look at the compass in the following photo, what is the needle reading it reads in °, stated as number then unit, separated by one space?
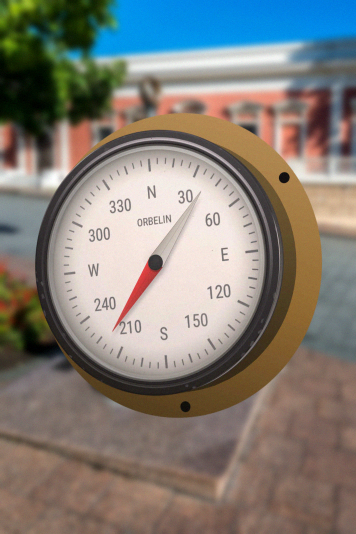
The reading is 220 °
